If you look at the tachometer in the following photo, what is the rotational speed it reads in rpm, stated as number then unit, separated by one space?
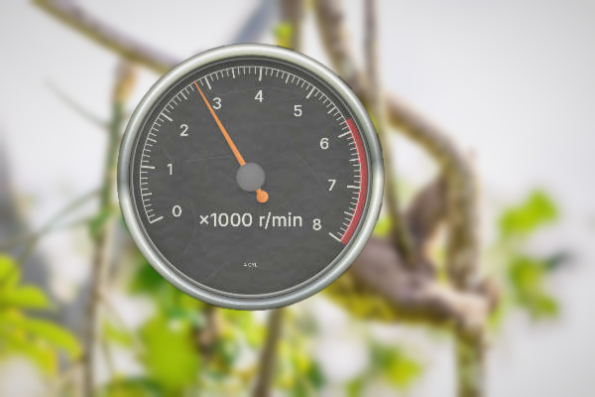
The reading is 2800 rpm
